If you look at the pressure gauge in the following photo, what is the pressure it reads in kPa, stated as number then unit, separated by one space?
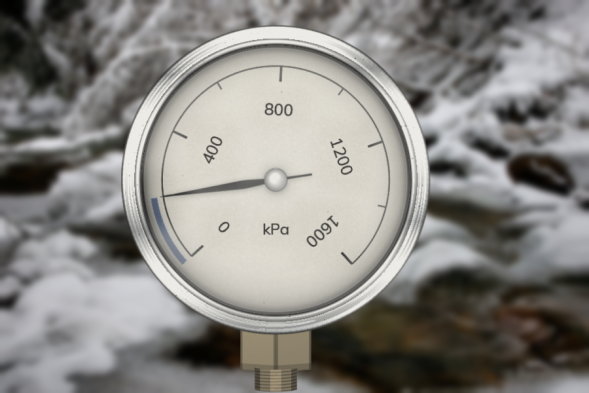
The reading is 200 kPa
